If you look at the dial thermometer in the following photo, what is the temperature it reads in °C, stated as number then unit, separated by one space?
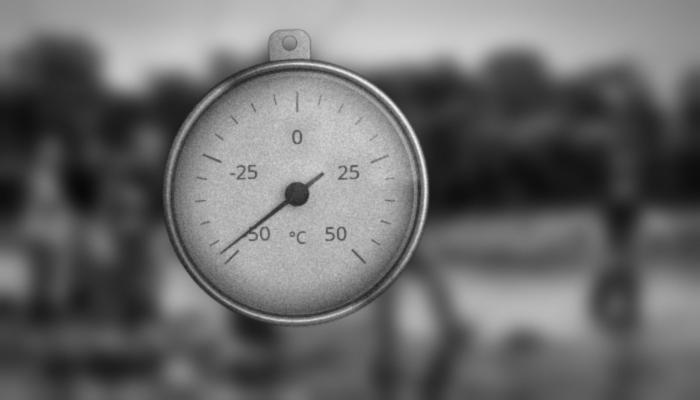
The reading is -47.5 °C
